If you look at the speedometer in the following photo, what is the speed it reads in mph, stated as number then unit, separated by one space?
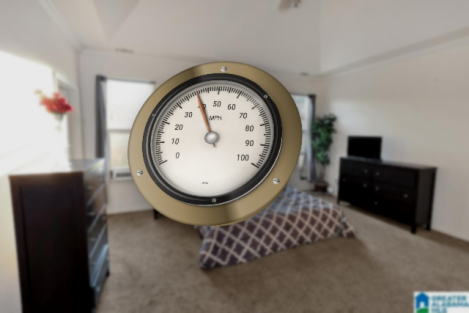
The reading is 40 mph
